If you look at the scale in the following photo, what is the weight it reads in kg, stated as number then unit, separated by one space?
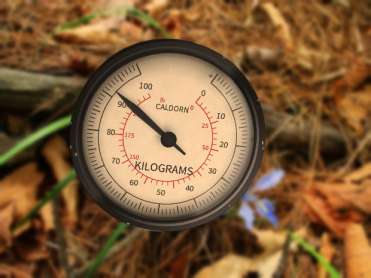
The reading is 92 kg
